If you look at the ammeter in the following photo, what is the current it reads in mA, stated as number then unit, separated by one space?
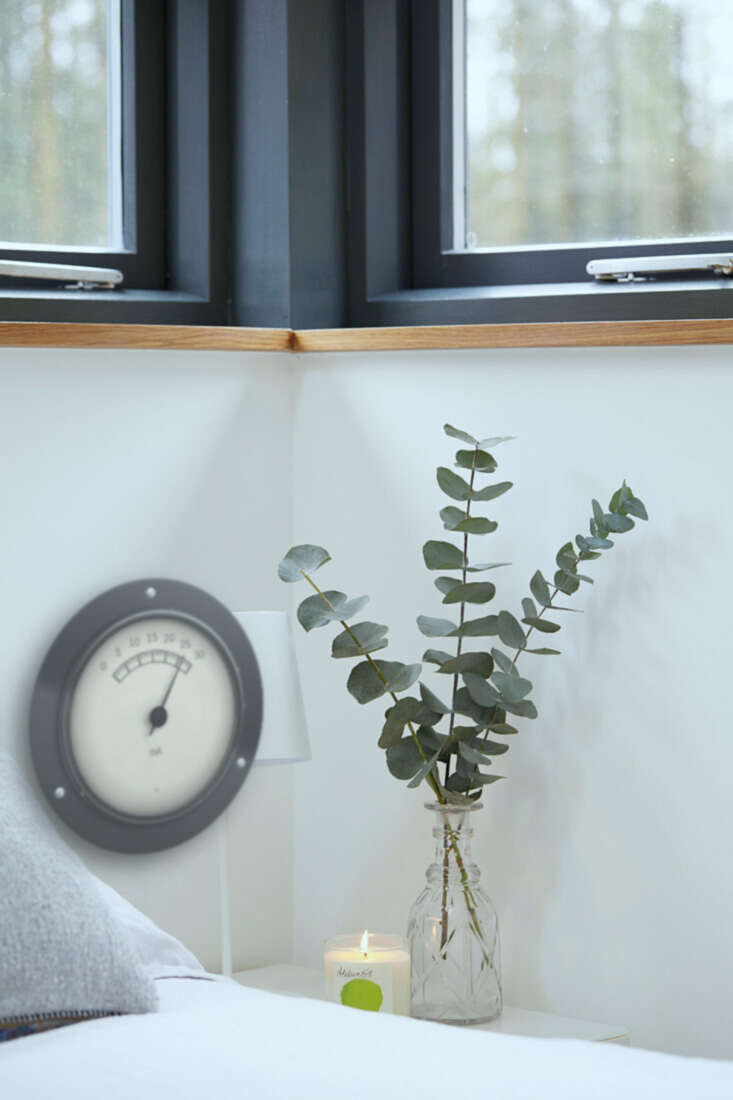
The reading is 25 mA
